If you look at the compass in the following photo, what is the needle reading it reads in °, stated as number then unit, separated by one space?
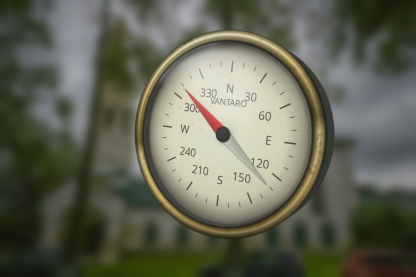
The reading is 310 °
